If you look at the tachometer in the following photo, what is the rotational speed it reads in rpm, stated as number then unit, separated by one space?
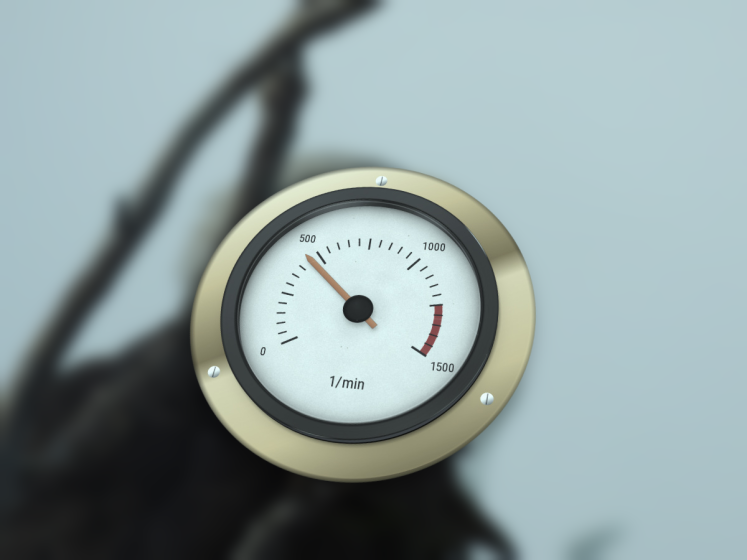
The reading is 450 rpm
